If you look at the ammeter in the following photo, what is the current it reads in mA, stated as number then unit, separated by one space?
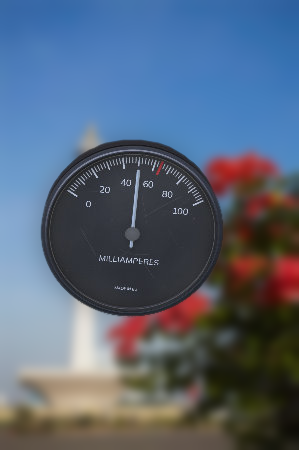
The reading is 50 mA
